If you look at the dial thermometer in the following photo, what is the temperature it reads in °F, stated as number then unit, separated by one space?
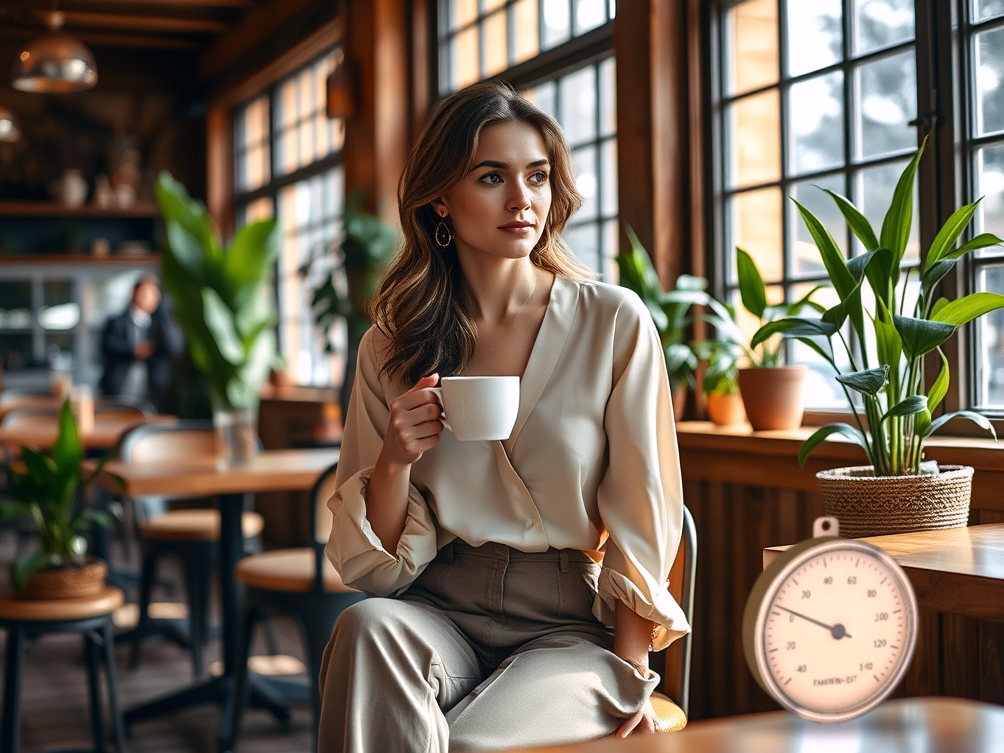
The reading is 4 °F
